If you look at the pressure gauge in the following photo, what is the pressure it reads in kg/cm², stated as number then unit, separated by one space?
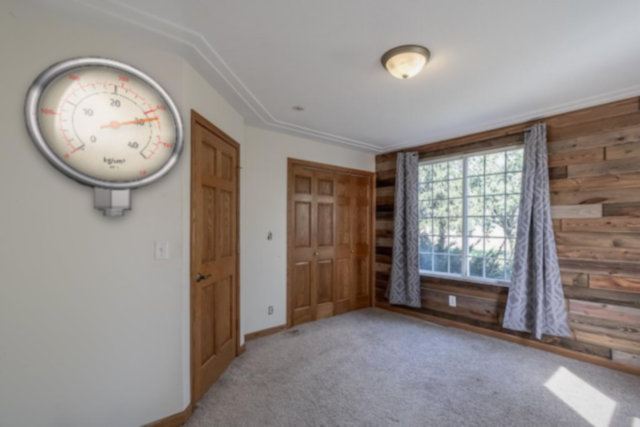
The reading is 30 kg/cm²
